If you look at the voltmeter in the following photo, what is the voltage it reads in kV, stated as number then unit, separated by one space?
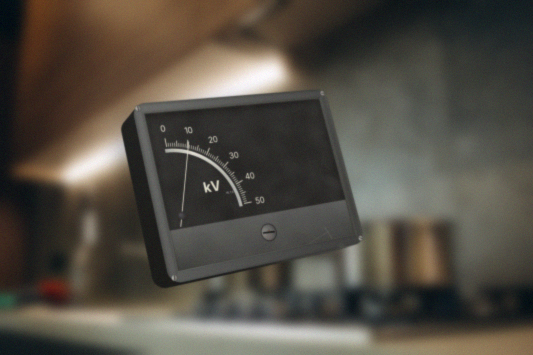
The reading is 10 kV
